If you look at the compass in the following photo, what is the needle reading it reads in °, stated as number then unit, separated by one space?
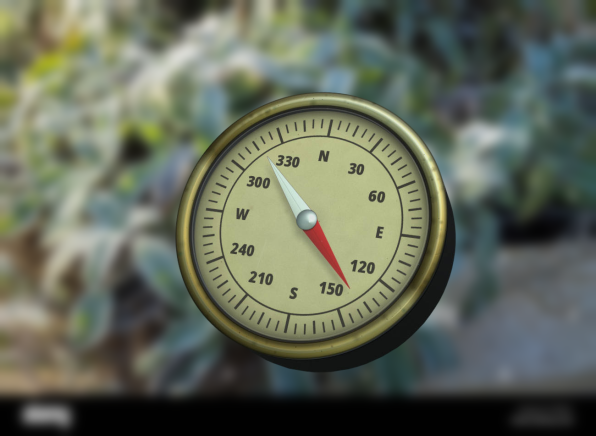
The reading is 137.5 °
